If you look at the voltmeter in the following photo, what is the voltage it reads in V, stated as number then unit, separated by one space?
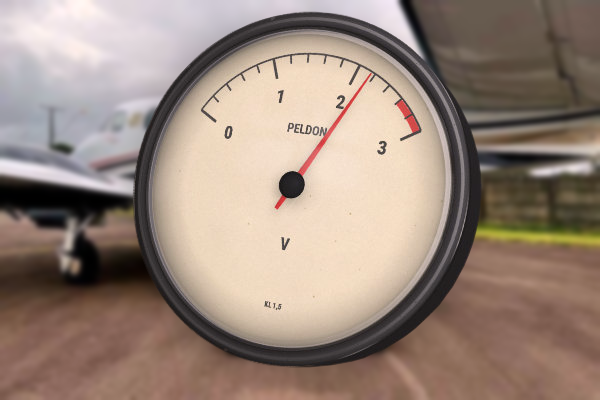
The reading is 2.2 V
